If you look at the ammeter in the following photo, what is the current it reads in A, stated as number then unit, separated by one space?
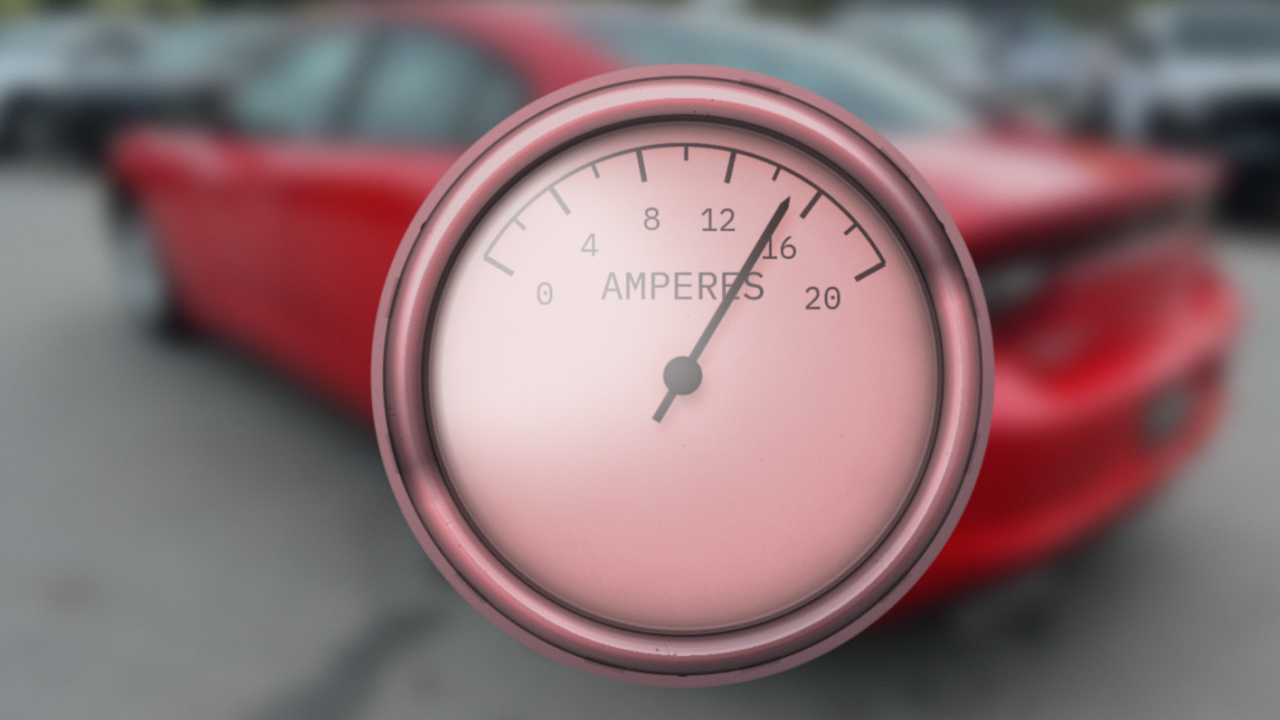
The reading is 15 A
